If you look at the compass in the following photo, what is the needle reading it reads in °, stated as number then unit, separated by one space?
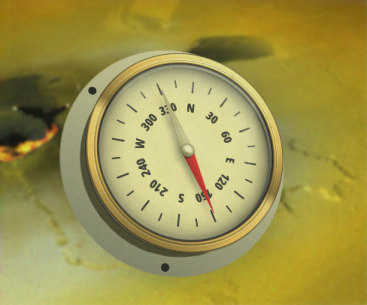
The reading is 150 °
